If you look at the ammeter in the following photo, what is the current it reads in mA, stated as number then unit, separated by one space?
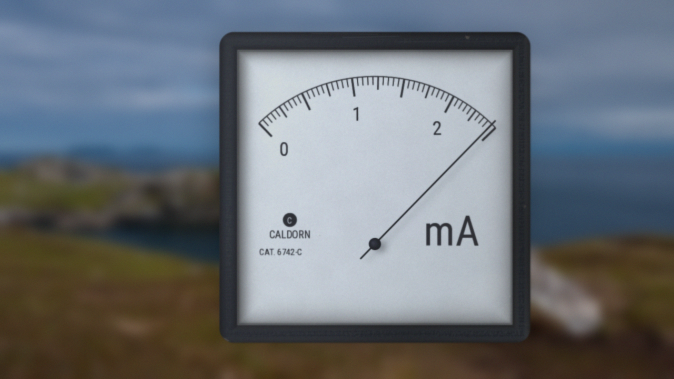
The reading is 2.45 mA
